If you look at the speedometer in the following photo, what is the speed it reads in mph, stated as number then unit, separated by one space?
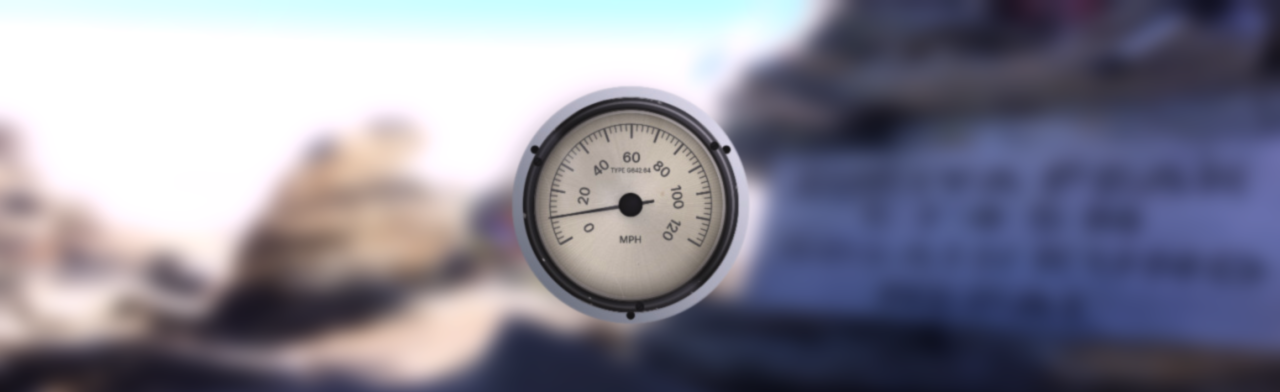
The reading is 10 mph
